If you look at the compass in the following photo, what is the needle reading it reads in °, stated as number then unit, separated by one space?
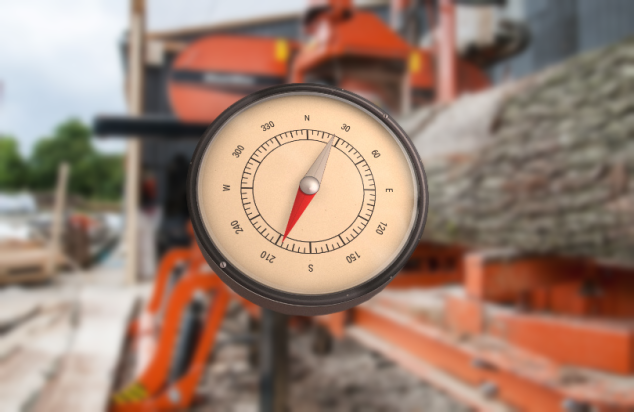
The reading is 205 °
